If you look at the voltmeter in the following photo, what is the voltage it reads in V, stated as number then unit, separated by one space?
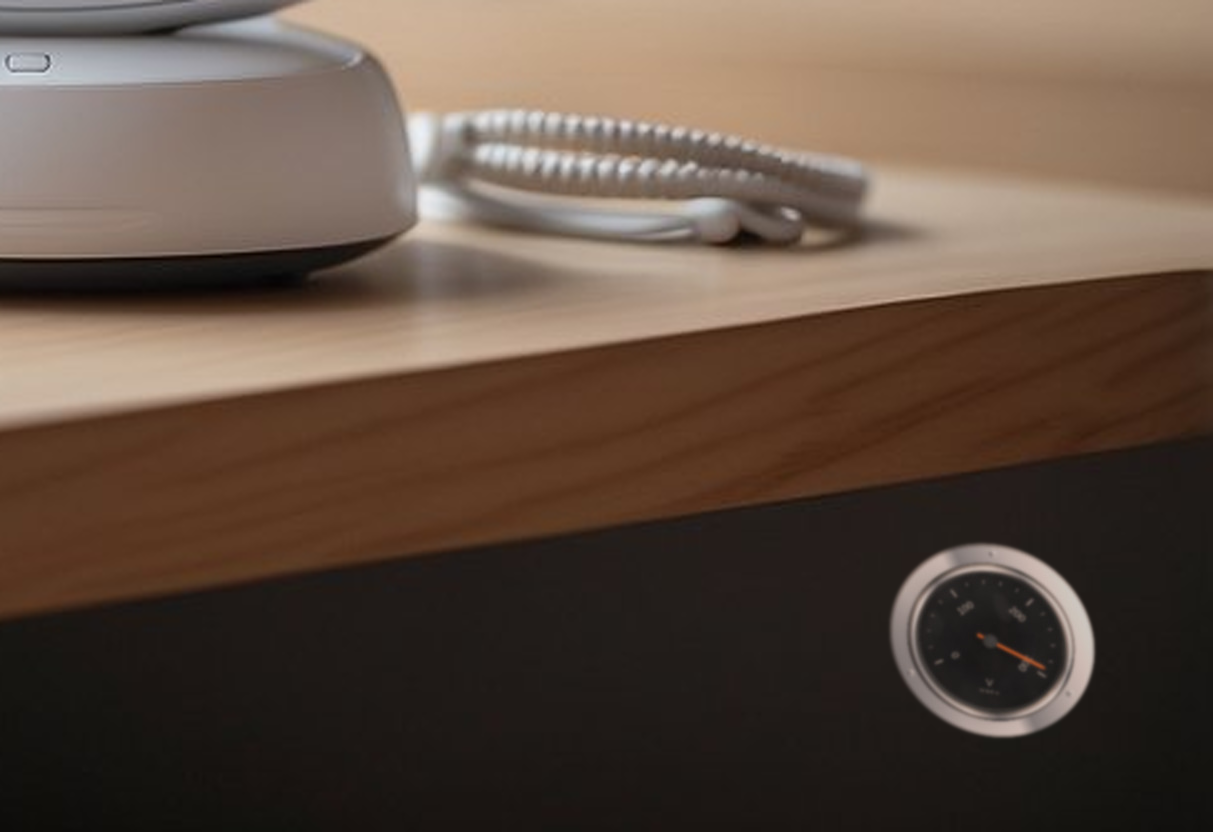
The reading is 290 V
